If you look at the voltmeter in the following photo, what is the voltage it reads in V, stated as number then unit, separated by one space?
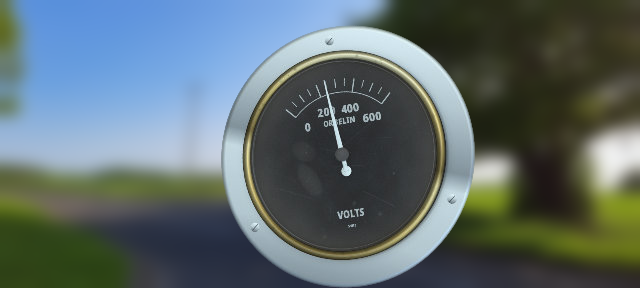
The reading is 250 V
